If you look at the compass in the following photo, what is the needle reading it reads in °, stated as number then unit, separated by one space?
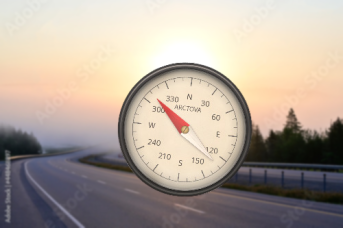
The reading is 310 °
